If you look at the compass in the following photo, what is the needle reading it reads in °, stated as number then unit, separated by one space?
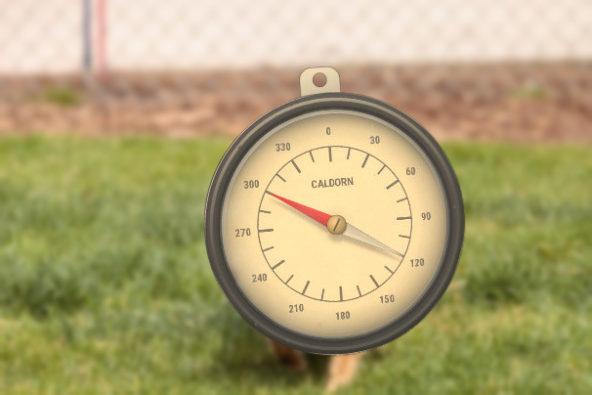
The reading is 300 °
